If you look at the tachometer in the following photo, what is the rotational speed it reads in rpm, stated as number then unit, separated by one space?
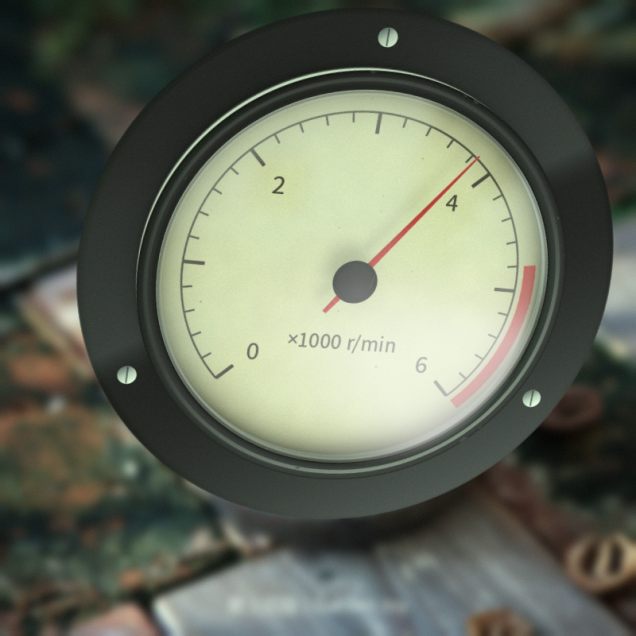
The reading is 3800 rpm
